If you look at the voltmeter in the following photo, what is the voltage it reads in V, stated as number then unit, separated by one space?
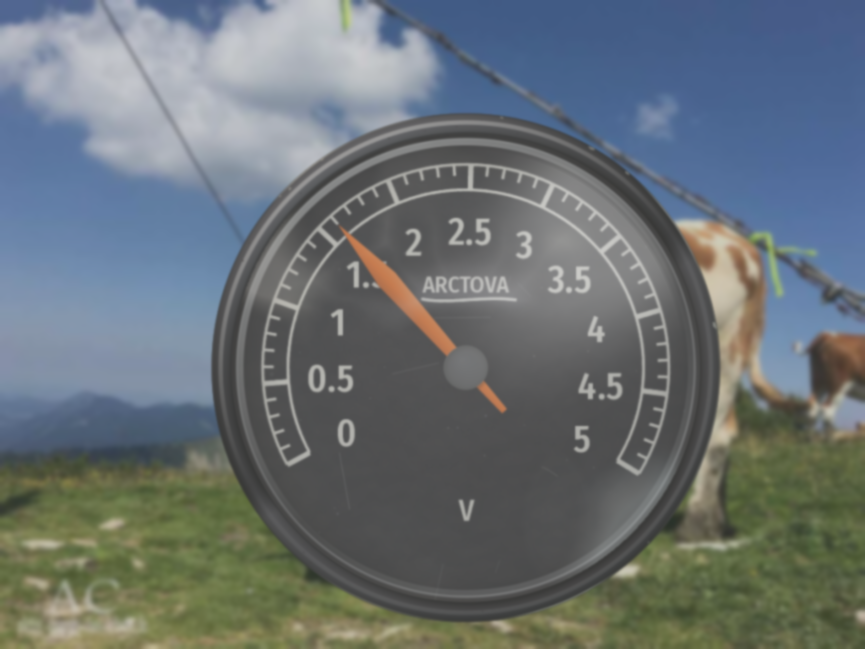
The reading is 1.6 V
